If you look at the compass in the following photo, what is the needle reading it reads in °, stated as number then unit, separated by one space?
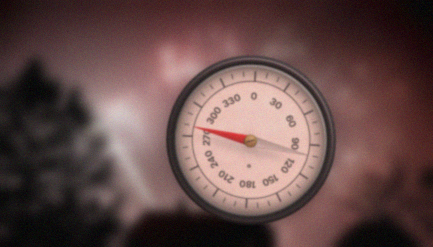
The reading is 280 °
